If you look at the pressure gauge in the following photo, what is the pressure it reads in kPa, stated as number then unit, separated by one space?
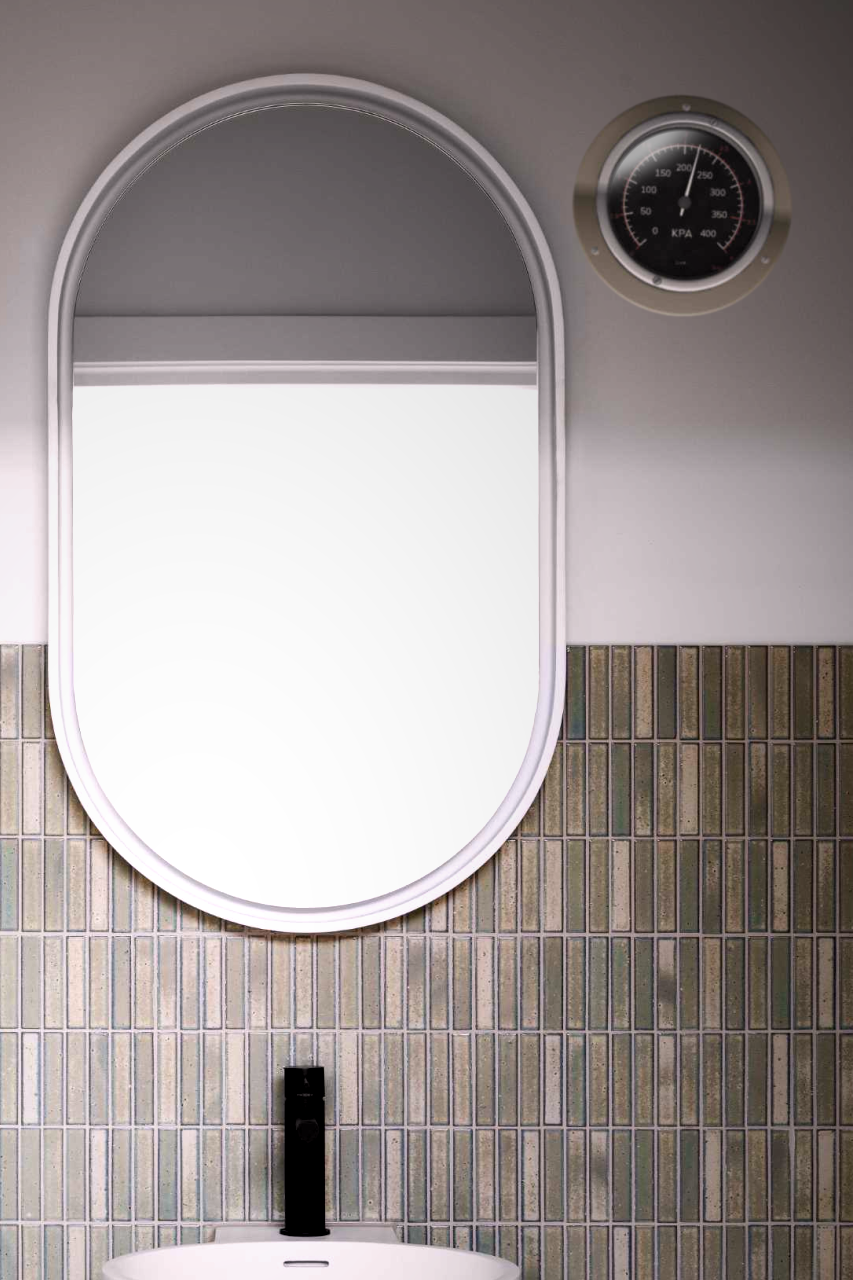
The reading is 220 kPa
